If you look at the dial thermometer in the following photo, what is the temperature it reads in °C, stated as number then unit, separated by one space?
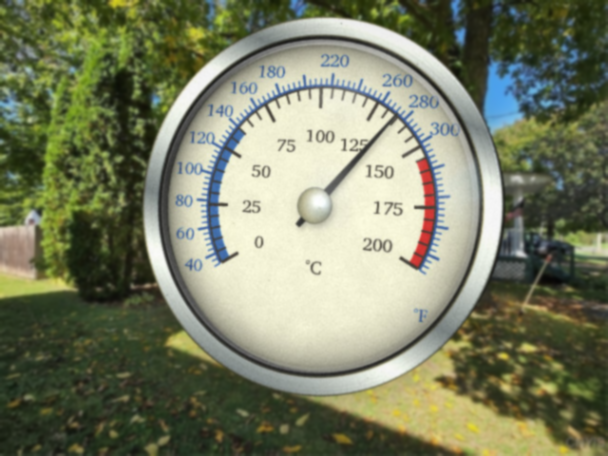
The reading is 135 °C
